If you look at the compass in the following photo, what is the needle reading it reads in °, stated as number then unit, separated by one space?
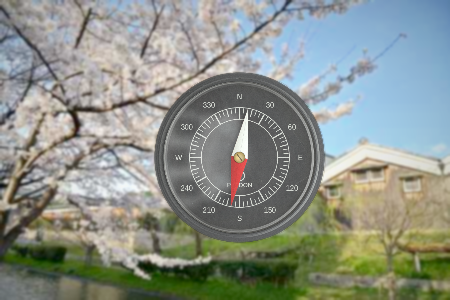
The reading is 190 °
